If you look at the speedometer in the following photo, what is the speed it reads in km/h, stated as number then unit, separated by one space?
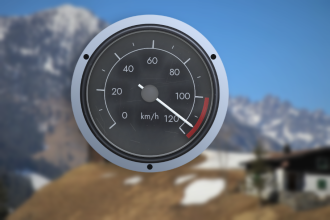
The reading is 115 km/h
